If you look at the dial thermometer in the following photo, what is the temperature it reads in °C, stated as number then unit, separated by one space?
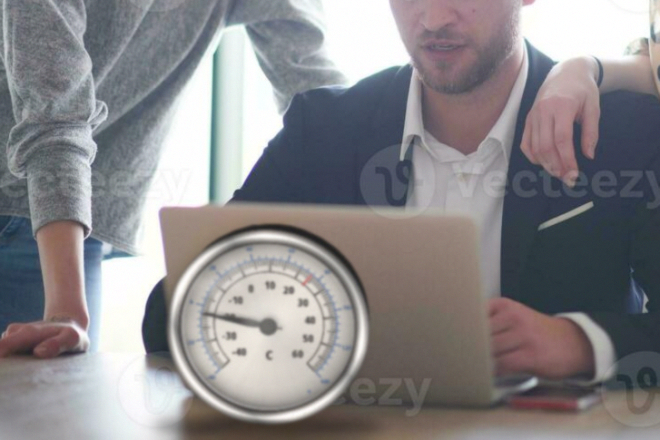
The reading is -20 °C
